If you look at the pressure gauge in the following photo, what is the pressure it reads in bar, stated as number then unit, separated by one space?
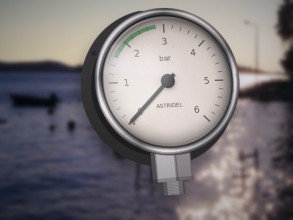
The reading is 0 bar
